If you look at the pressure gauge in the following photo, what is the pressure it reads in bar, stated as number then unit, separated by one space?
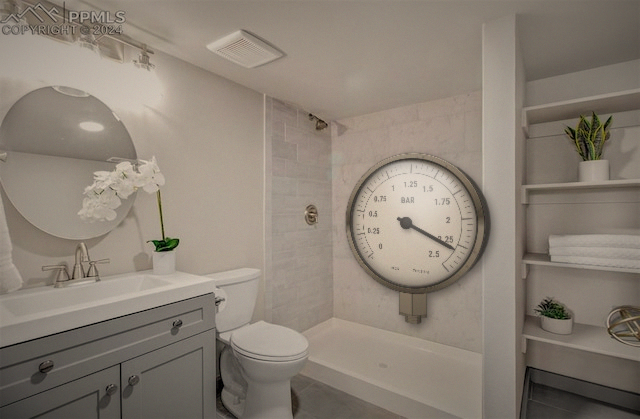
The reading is 2.3 bar
